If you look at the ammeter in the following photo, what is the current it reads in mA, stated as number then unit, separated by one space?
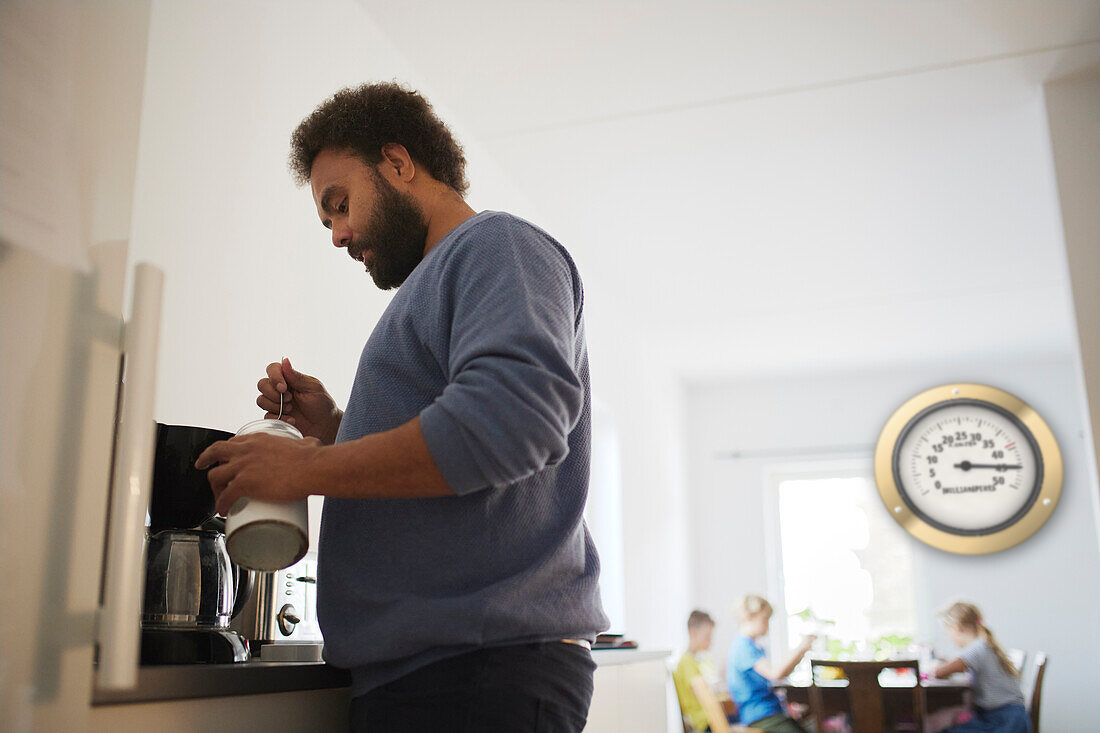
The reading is 45 mA
